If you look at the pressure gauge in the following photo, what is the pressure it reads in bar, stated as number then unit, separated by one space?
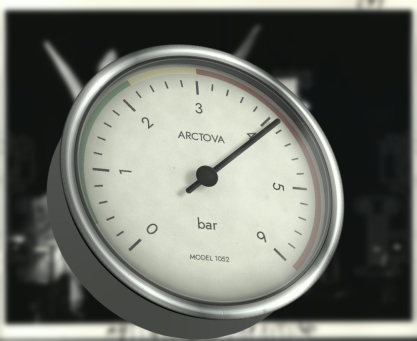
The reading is 4.1 bar
